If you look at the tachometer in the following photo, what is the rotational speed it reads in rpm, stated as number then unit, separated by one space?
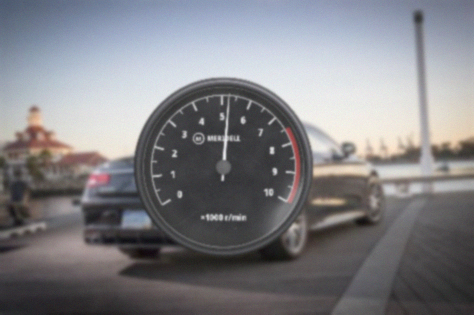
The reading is 5250 rpm
